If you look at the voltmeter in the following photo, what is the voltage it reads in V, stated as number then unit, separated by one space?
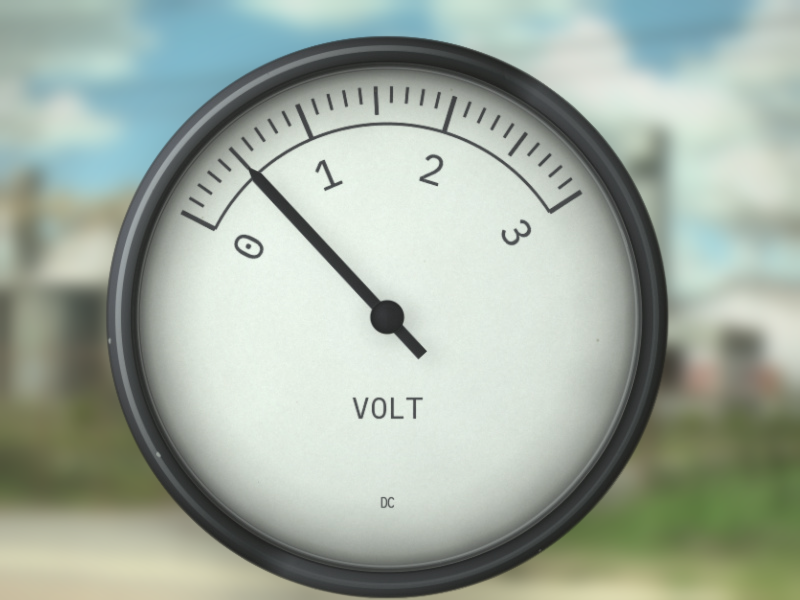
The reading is 0.5 V
